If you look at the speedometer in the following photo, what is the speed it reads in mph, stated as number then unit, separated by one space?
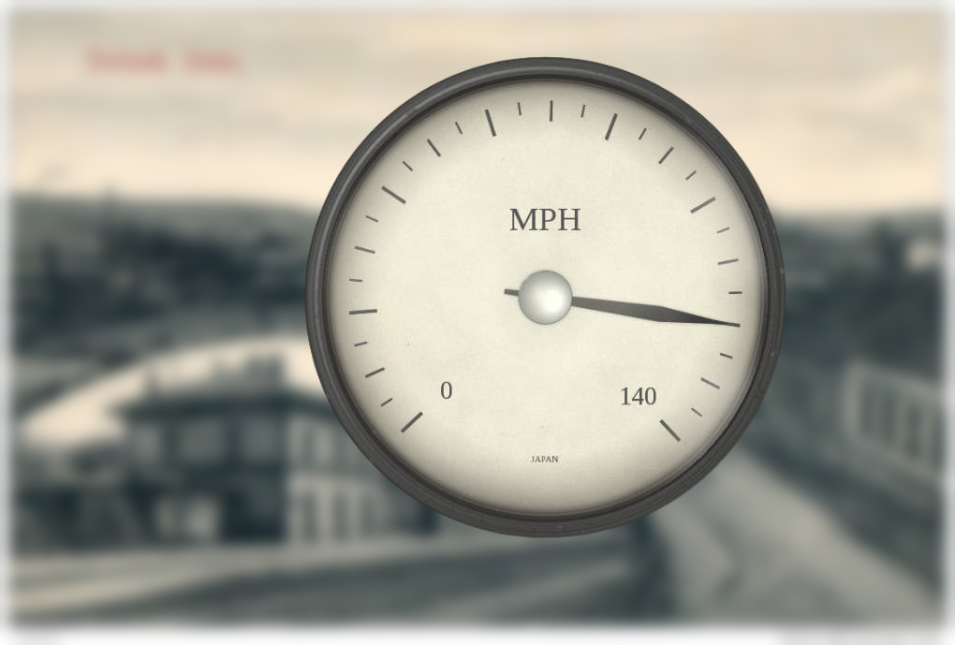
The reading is 120 mph
